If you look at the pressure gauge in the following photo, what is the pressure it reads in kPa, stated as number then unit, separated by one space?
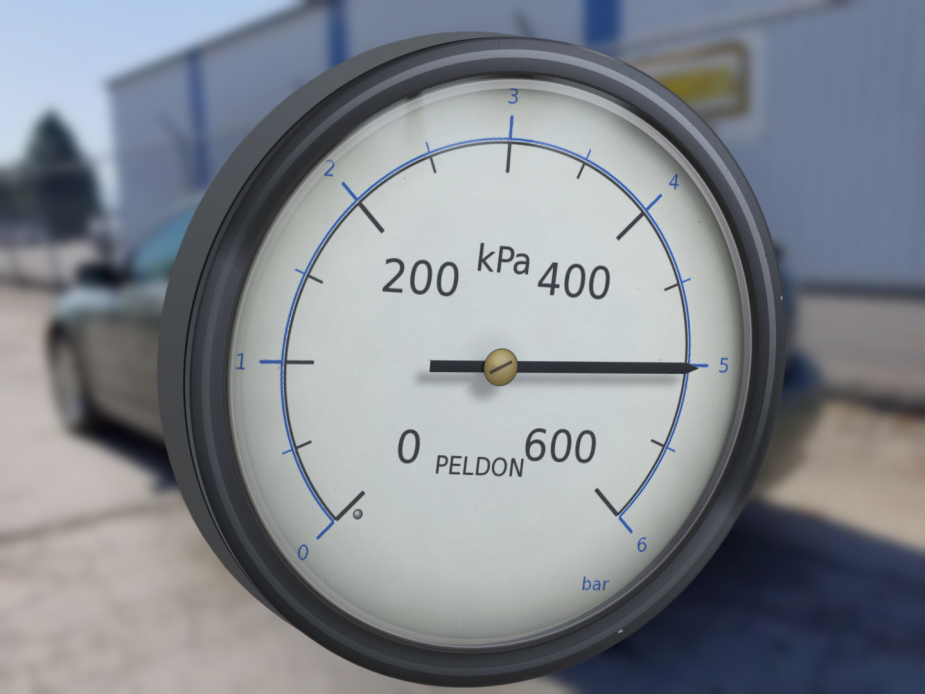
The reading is 500 kPa
